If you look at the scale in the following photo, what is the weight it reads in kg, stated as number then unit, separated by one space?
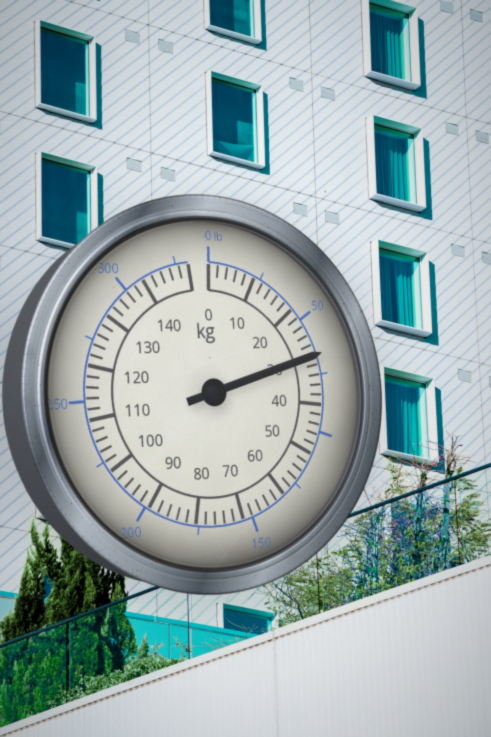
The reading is 30 kg
